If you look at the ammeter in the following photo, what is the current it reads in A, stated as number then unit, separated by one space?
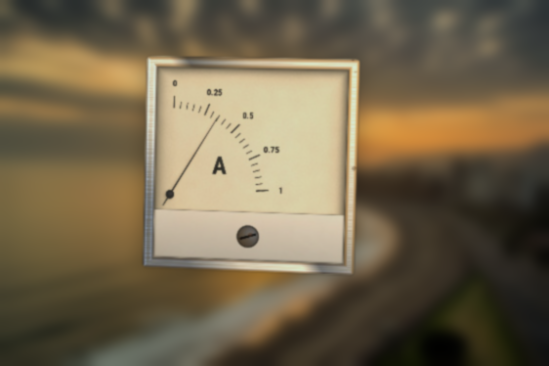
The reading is 0.35 A
